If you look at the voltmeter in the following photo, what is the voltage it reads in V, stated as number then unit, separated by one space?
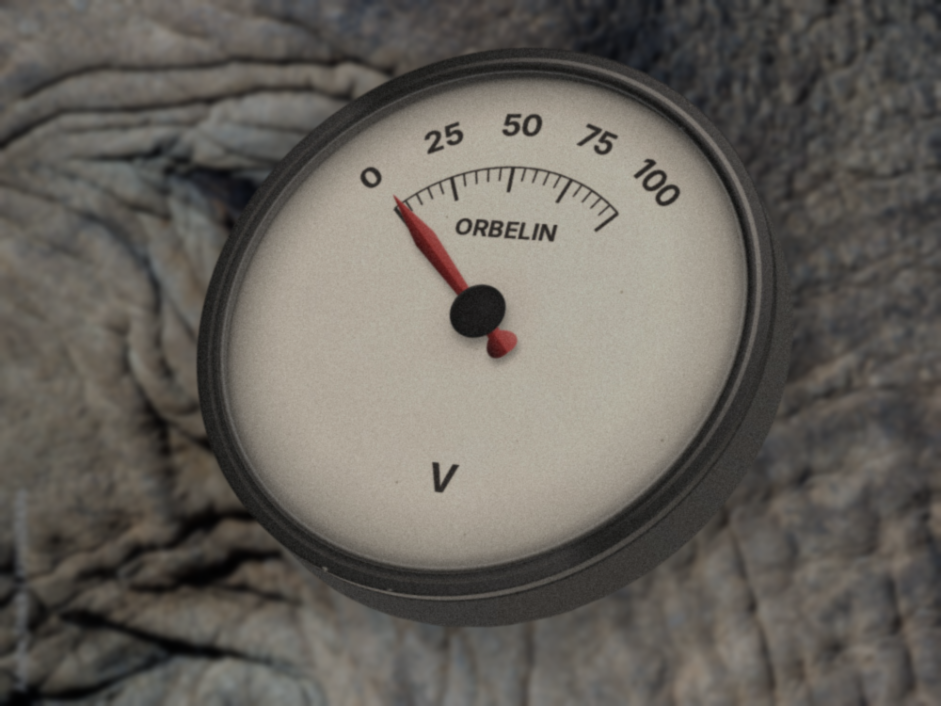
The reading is 2.5 V
